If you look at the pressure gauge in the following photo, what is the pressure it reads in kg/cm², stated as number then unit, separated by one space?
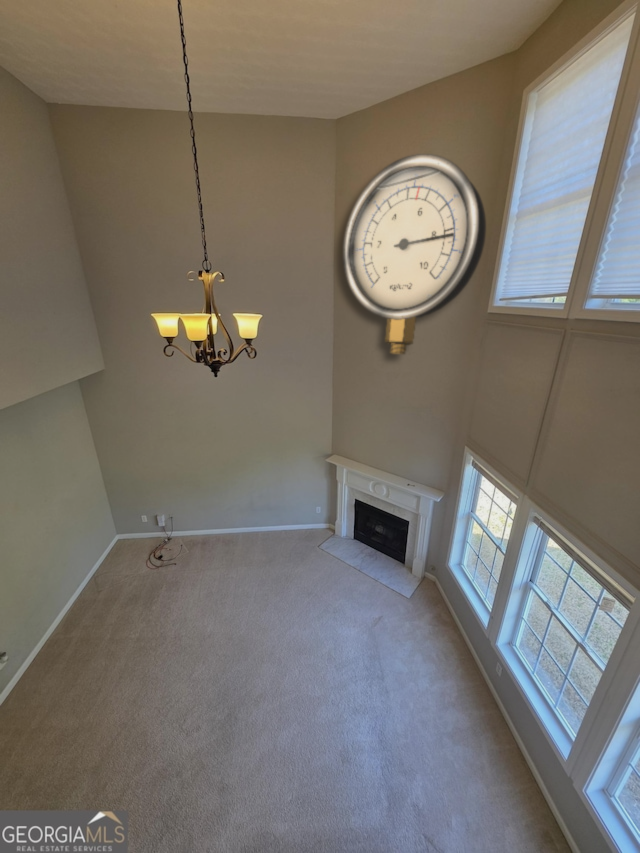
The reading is 8.25 kg/cm²
